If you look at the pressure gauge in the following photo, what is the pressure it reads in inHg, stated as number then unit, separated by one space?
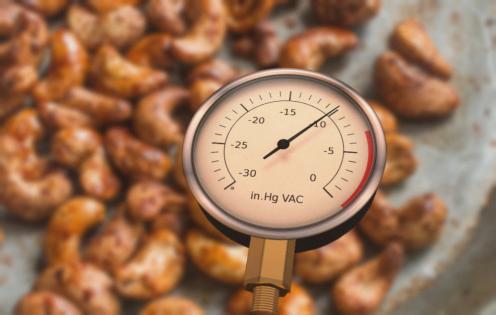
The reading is -10 inHg
